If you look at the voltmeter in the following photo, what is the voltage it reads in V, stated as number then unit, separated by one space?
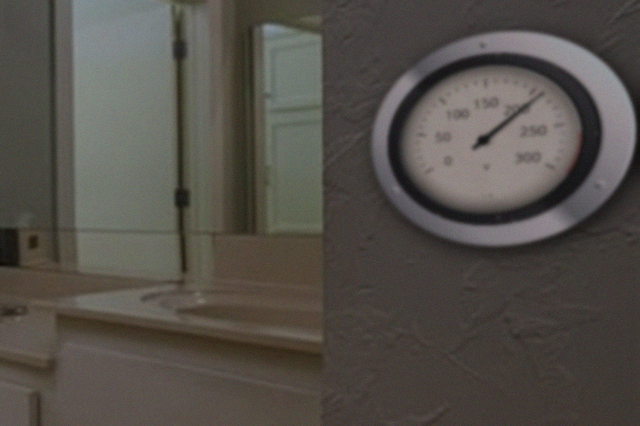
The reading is 210 V
